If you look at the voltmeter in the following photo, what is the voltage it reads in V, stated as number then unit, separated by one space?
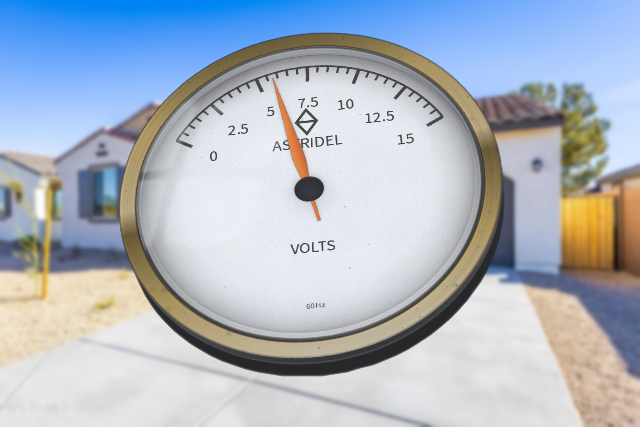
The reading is 5.75 V
